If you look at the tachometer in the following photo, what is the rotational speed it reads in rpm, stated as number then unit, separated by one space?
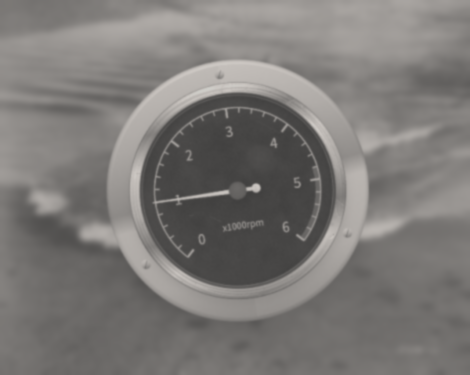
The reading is 1000 rpm
